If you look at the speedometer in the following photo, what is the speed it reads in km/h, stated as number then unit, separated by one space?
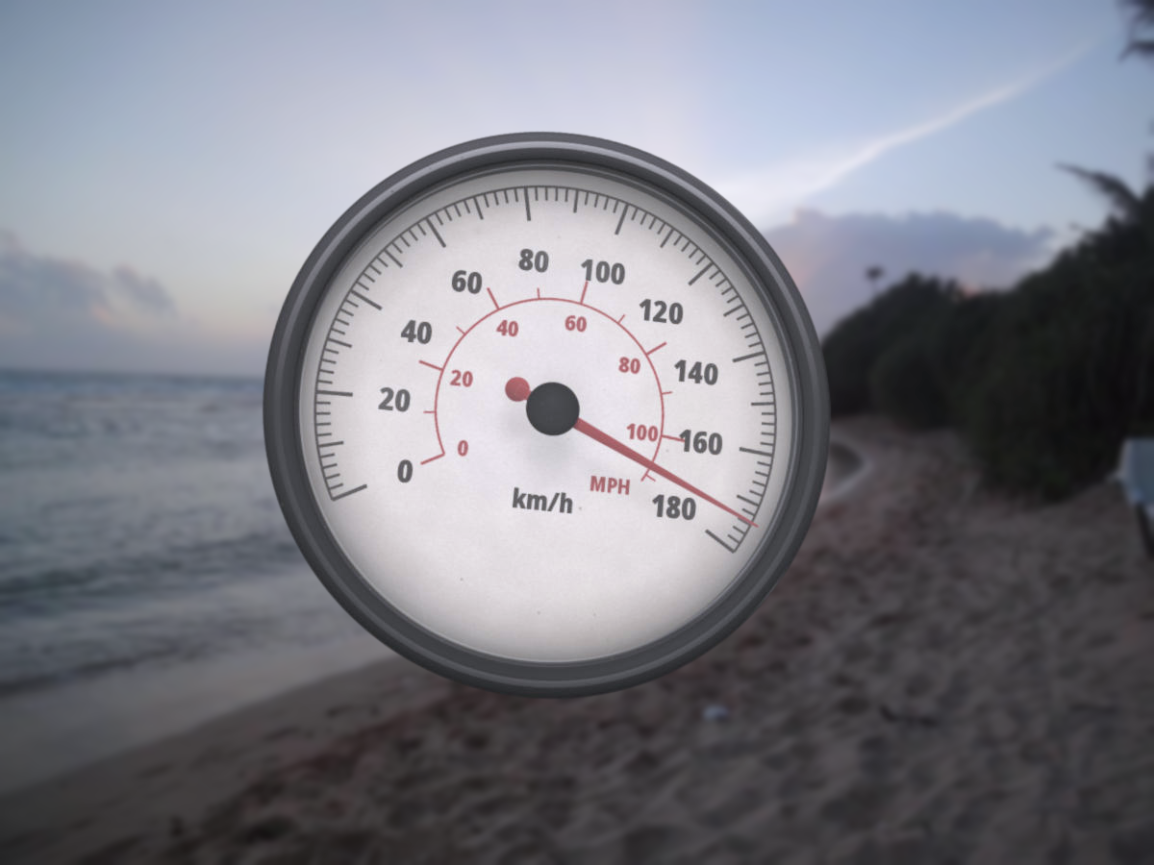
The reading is 174 km/h
